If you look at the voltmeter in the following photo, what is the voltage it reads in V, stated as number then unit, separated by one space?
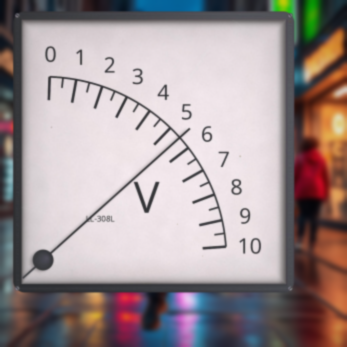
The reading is 5.5 V
